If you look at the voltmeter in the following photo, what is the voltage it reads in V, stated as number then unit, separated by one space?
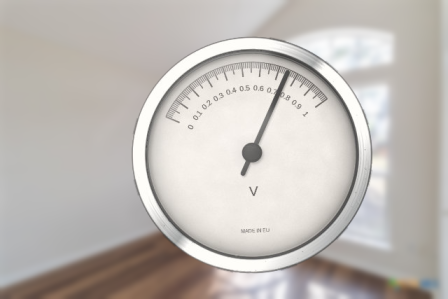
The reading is 0.75 V
